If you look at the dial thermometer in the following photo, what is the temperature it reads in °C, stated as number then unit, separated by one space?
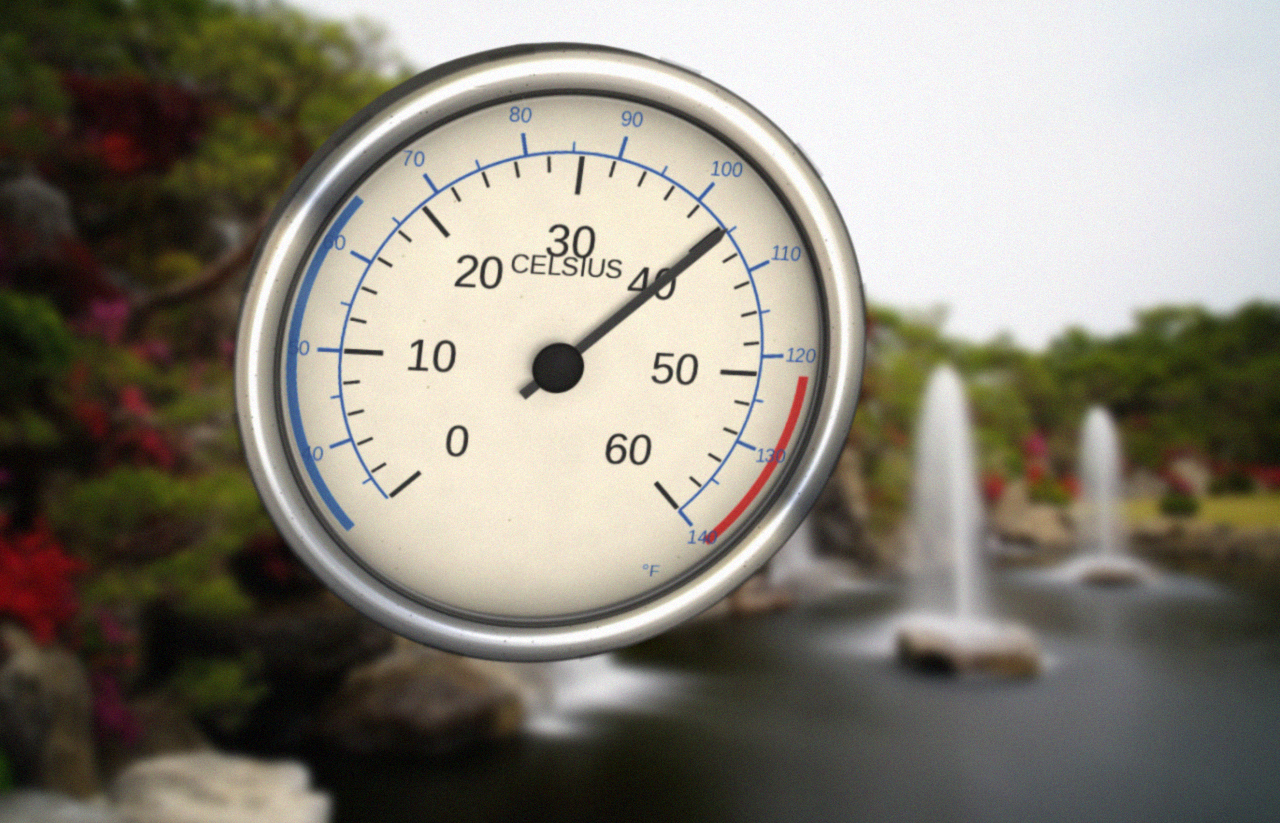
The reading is 40 °C
